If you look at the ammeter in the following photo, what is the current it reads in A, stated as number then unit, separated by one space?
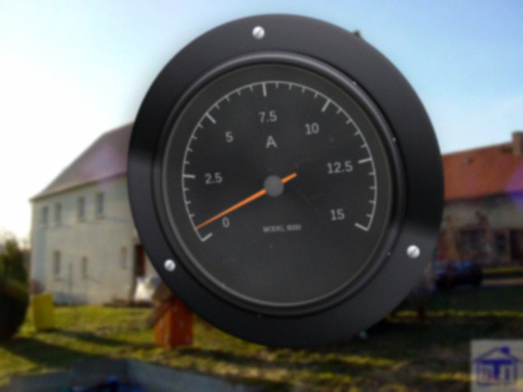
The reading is 0.5 A
